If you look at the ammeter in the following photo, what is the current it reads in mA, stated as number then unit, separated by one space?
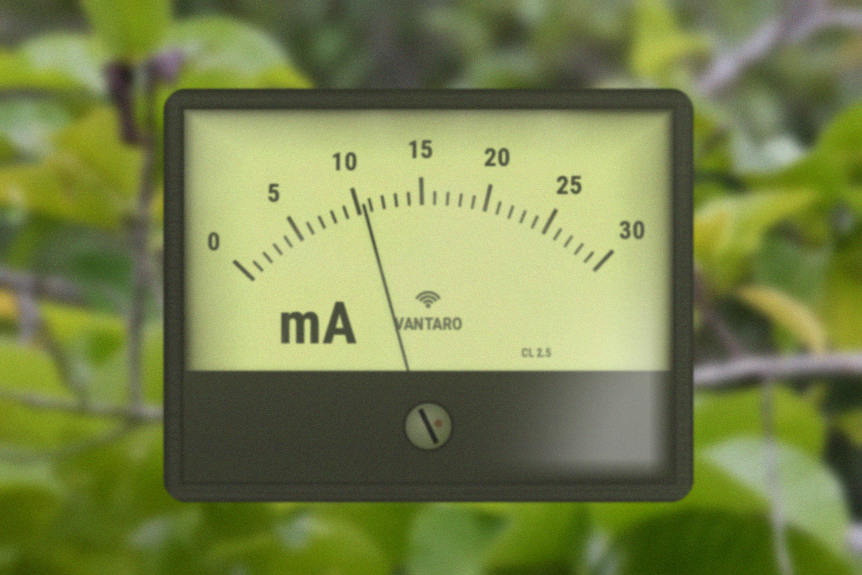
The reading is 10.5 mA
